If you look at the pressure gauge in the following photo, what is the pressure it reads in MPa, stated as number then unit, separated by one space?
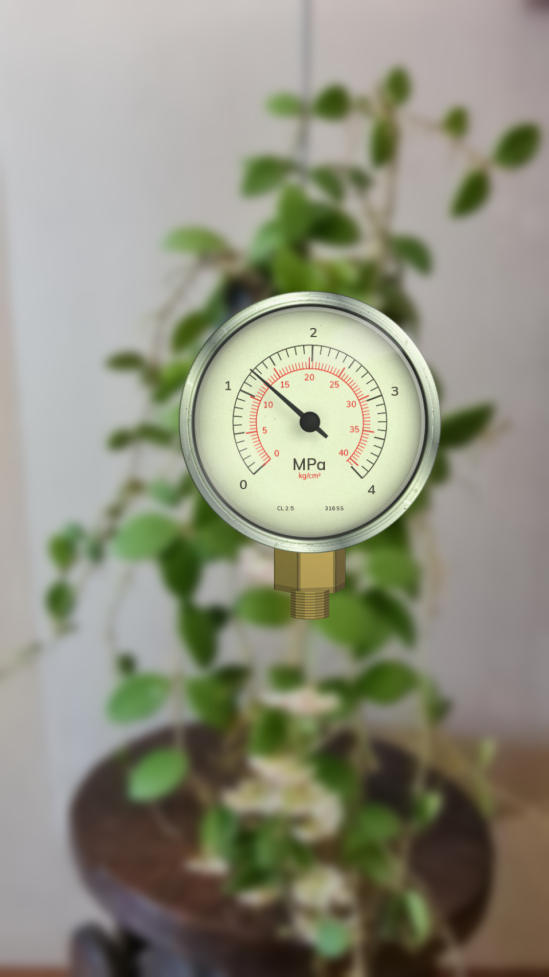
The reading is 1.25 MPa
